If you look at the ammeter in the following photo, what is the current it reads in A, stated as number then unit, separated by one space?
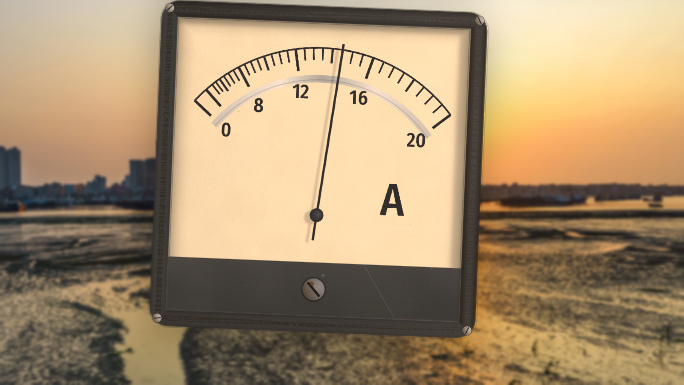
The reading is 14.5 A
